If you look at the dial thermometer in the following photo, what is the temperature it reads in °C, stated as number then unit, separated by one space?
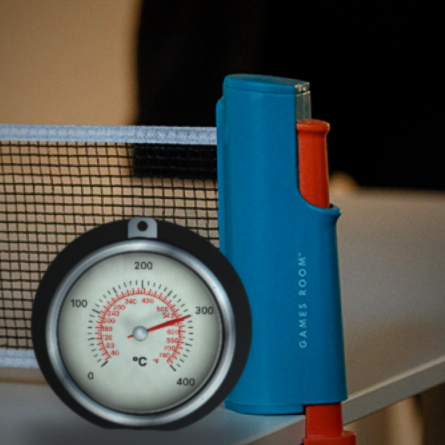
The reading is 300 °C
